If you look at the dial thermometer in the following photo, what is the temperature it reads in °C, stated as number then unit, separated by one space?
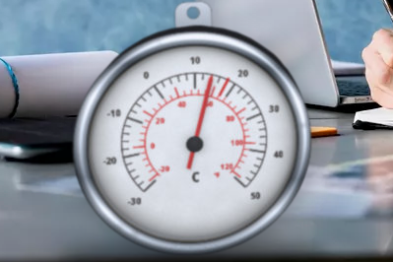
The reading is 14 °C
